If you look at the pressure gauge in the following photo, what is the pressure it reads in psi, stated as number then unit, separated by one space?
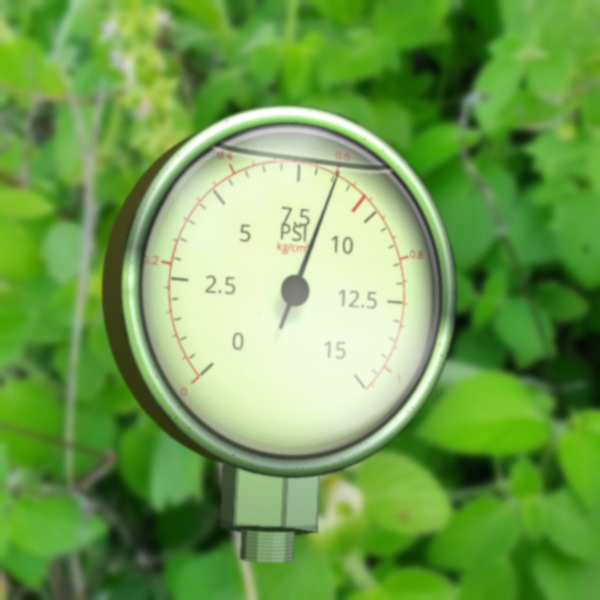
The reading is 8.5 psi
